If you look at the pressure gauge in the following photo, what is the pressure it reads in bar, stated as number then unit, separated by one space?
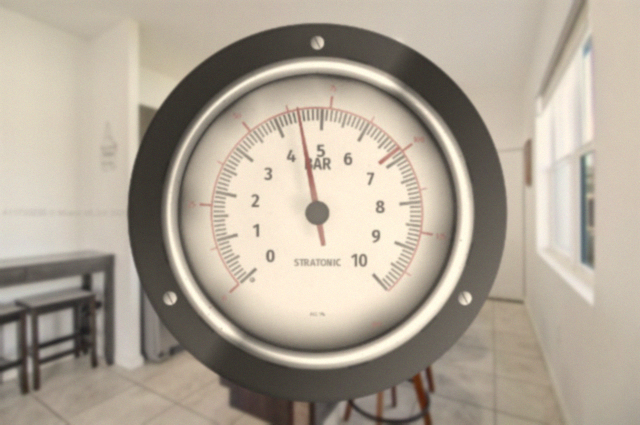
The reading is 4.5 bar
